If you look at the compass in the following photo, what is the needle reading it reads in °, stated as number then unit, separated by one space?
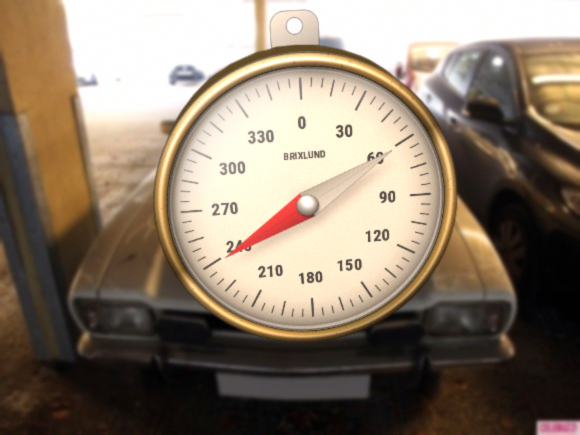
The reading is 240 °
